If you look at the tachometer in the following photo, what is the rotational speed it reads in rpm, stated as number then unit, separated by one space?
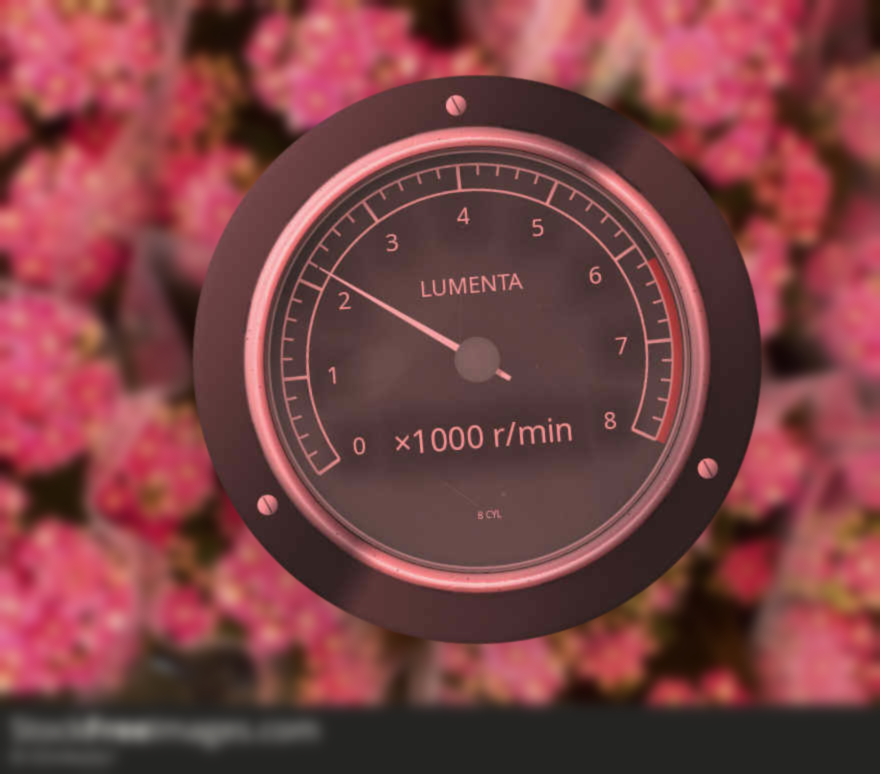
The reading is 2200 rpm
